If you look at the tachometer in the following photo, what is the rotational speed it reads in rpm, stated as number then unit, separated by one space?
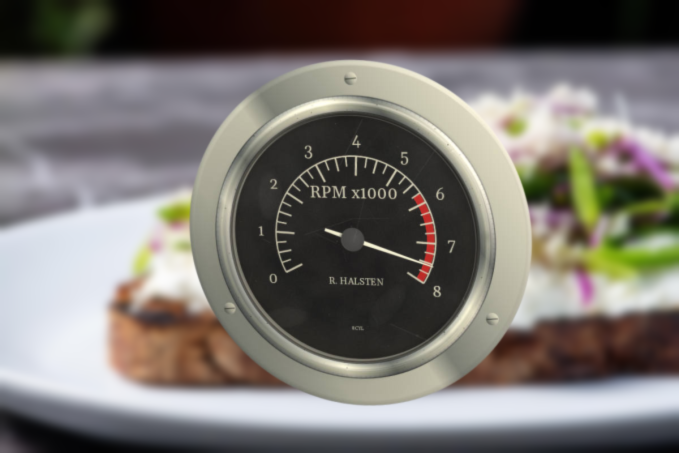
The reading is 7500 rpm
